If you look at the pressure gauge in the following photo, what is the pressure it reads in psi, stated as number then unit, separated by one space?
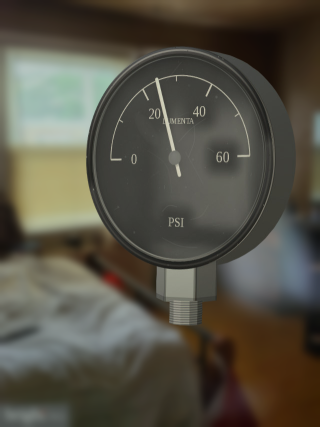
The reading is 25 psi
